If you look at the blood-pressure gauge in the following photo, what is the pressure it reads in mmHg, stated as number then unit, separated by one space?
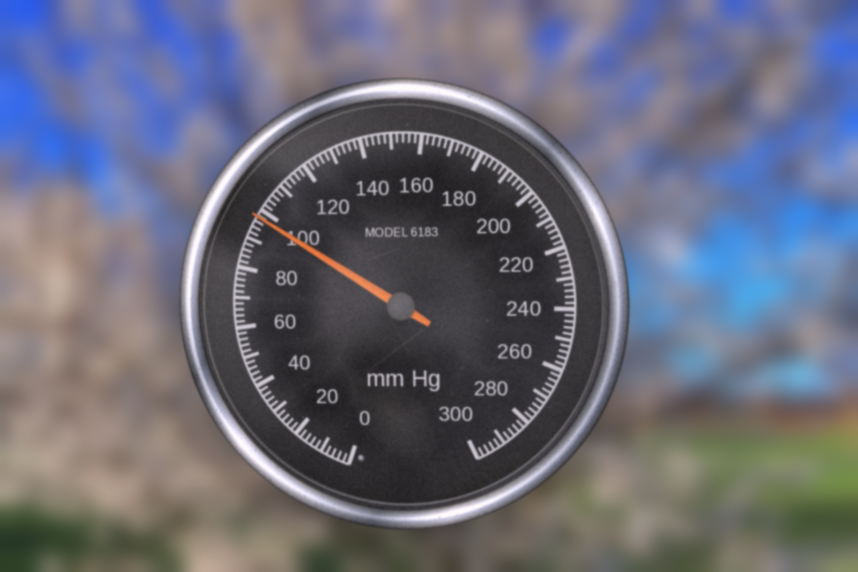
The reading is 98 mmHg
